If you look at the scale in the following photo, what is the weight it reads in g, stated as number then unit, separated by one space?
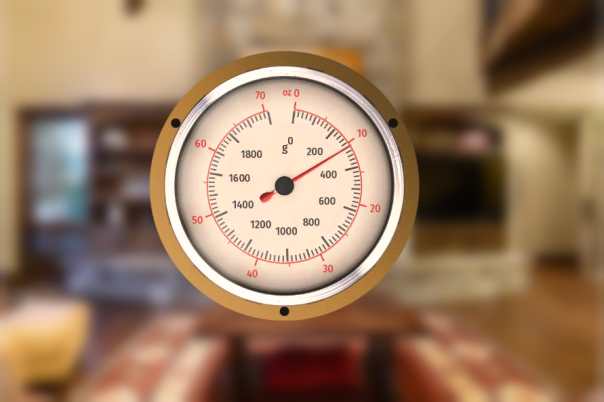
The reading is 300 g
